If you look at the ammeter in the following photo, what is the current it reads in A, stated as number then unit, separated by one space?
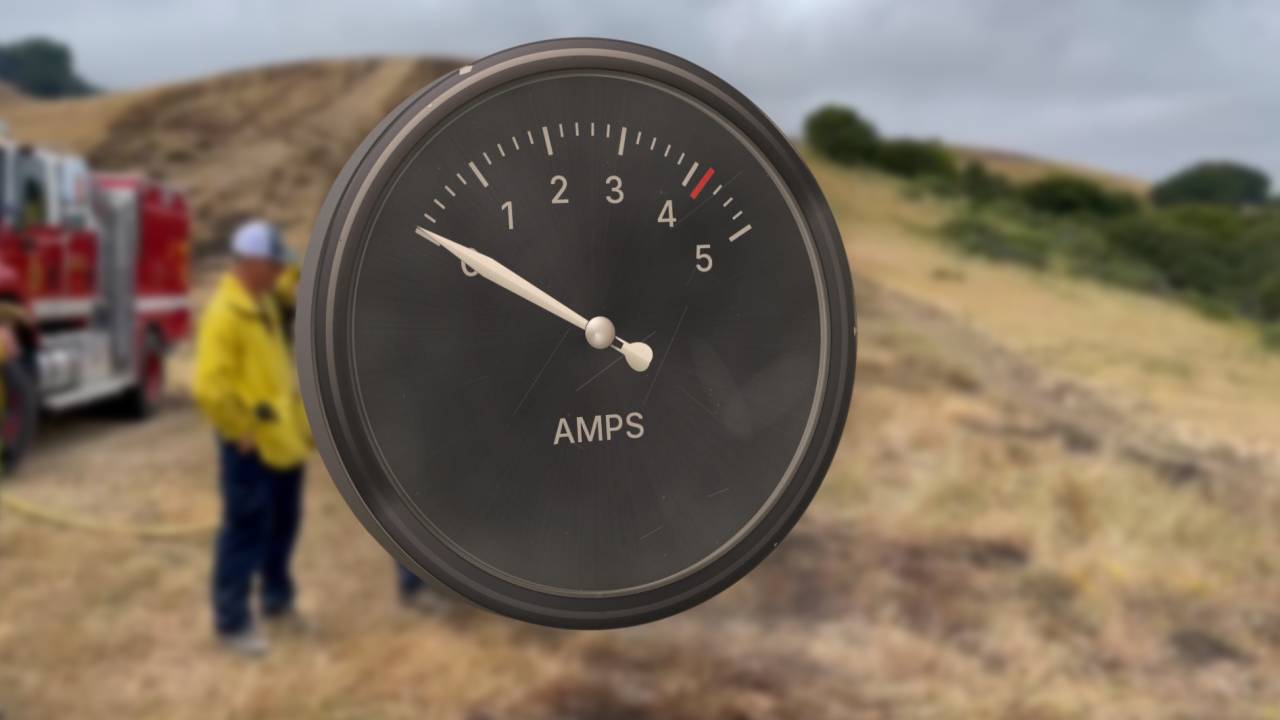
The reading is 0 A
